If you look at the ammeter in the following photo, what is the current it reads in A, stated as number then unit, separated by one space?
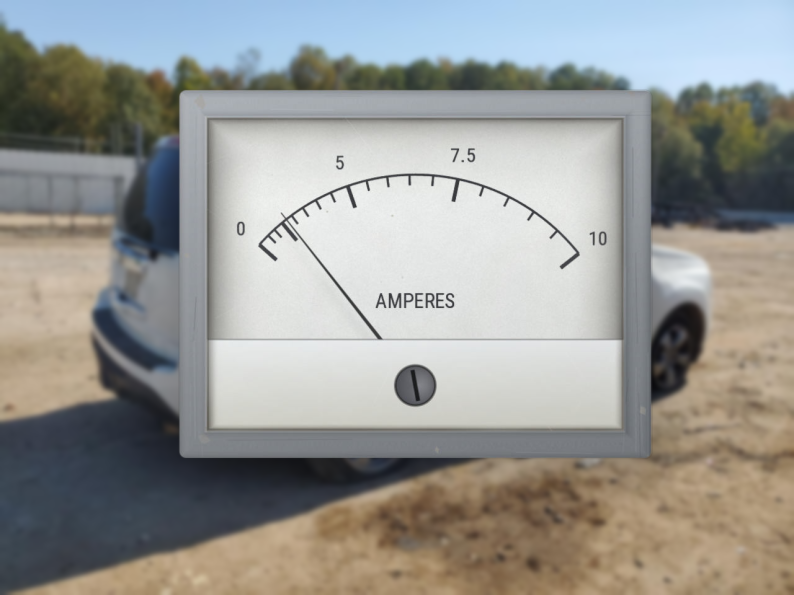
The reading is 2.75 A
